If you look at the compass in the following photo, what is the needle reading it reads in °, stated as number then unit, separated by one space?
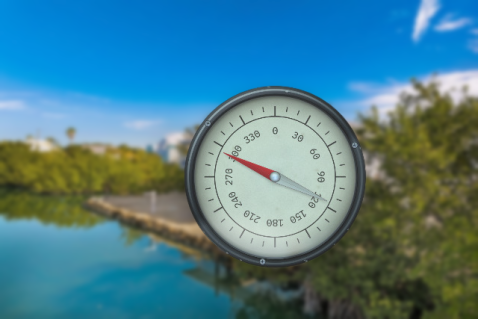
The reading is 295 °
